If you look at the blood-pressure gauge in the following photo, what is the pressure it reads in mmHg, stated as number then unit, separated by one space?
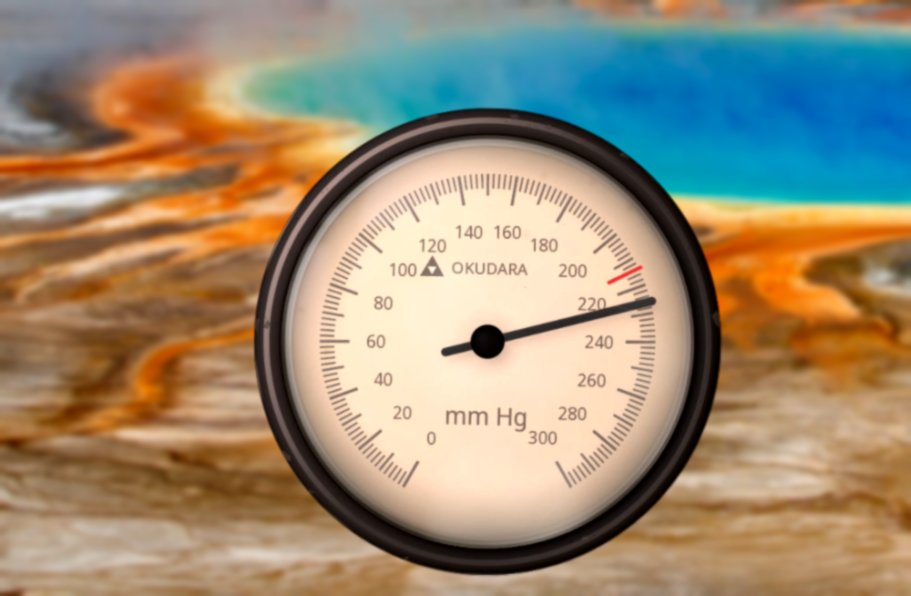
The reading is 226 mmHg
